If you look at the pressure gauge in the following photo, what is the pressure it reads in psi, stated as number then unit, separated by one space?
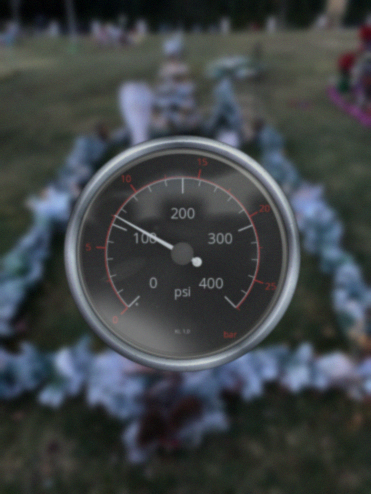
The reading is 110 psi
